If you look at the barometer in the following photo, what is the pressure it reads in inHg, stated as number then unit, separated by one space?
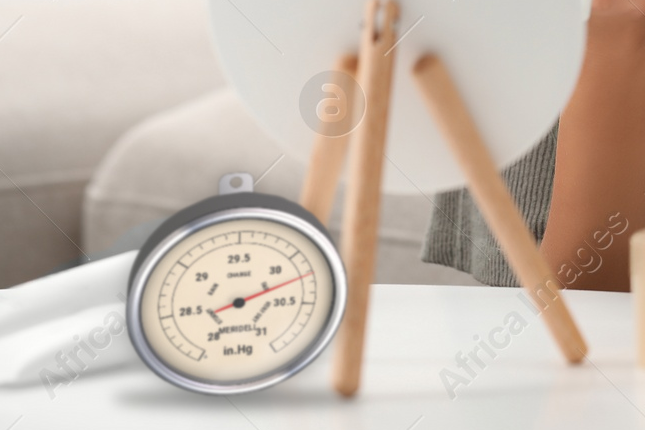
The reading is 30.2 inHg
